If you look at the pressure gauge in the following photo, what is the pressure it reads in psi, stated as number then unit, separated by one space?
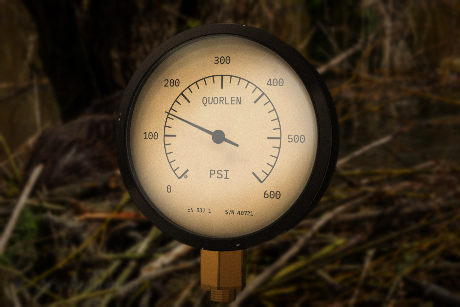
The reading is 150 psi
